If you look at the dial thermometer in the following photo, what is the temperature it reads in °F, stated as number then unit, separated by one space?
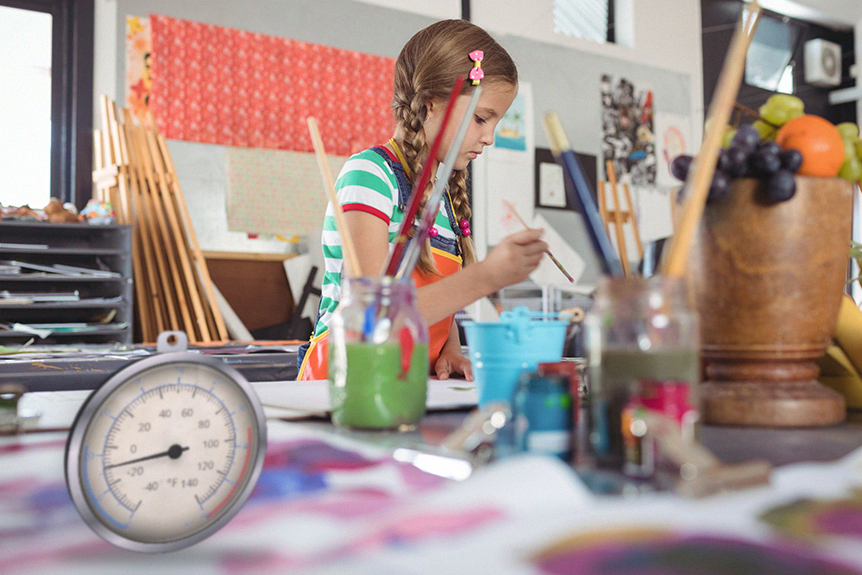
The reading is -10 °F
